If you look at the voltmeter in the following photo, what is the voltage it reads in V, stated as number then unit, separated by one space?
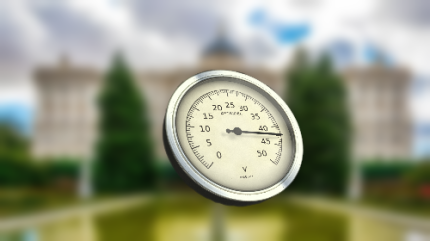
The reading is 42.5 V
